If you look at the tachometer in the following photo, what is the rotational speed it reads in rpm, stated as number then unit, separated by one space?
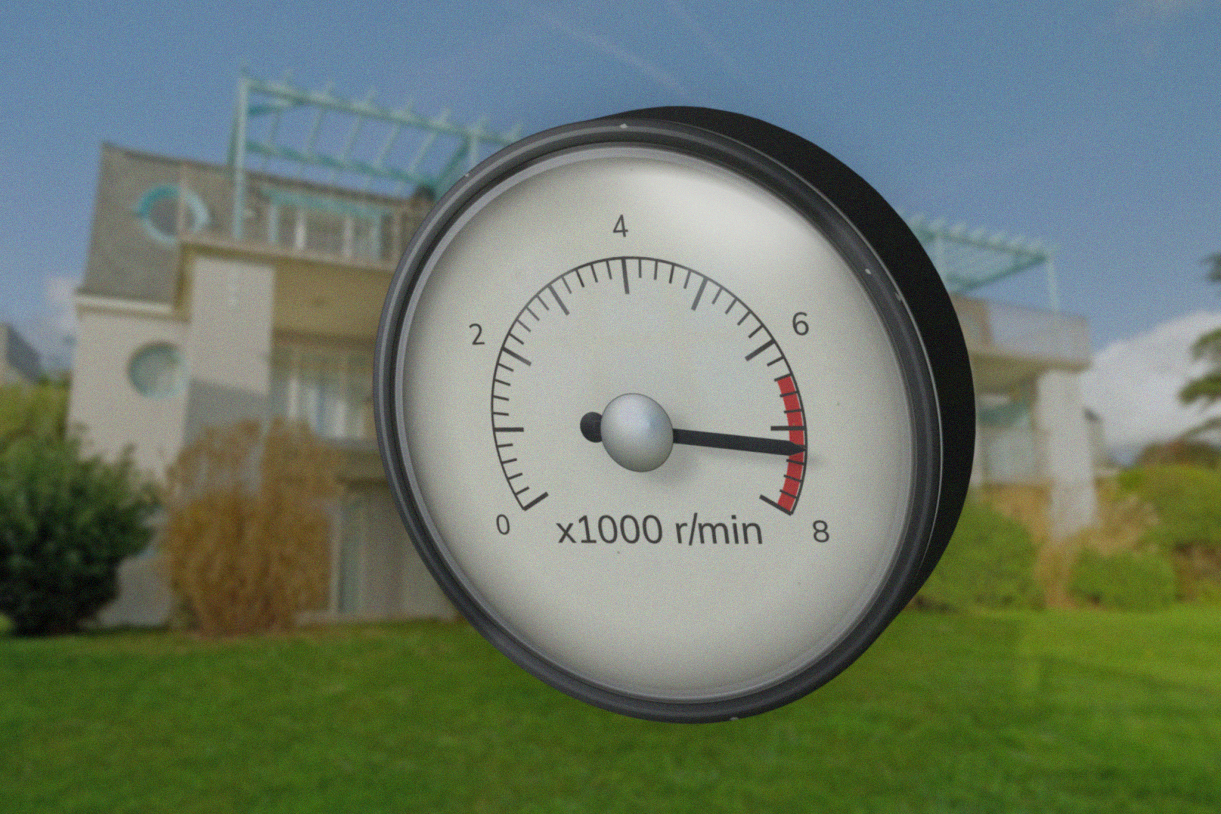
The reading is 7200 rpm
